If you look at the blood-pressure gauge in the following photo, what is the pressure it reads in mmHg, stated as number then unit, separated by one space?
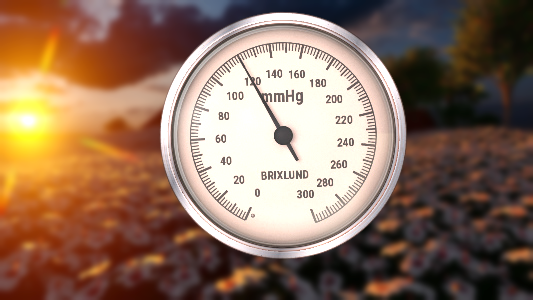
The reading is 120 mmHg
